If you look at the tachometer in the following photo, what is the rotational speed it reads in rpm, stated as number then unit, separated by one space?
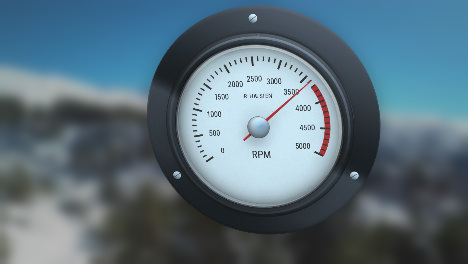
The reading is 3600 rpm
